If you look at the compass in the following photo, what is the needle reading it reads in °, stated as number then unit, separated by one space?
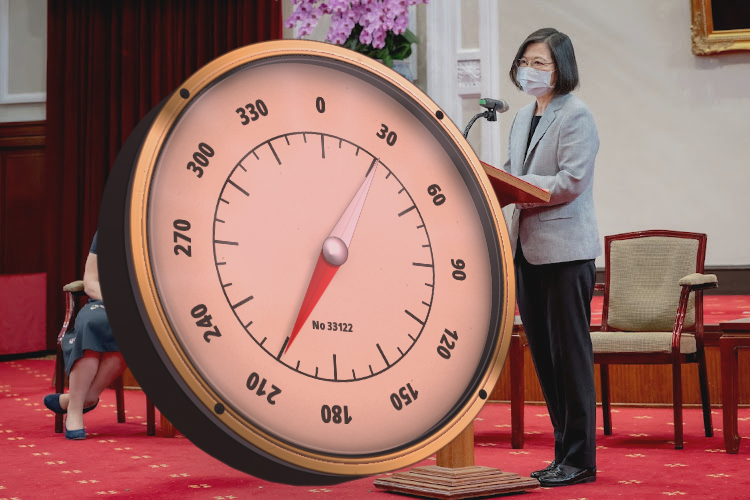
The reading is 210 °
